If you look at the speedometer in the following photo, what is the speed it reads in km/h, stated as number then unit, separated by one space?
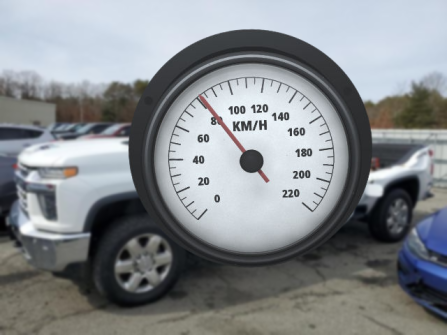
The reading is 82.5 km/h
